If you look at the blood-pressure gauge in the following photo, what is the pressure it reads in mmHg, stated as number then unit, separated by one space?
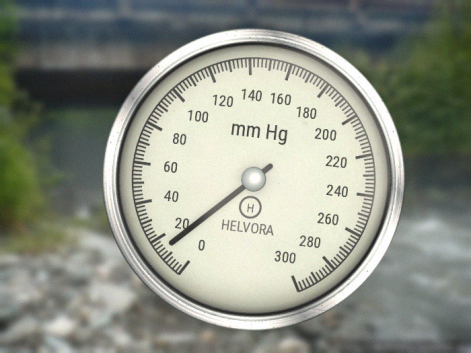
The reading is 14 mmHg
